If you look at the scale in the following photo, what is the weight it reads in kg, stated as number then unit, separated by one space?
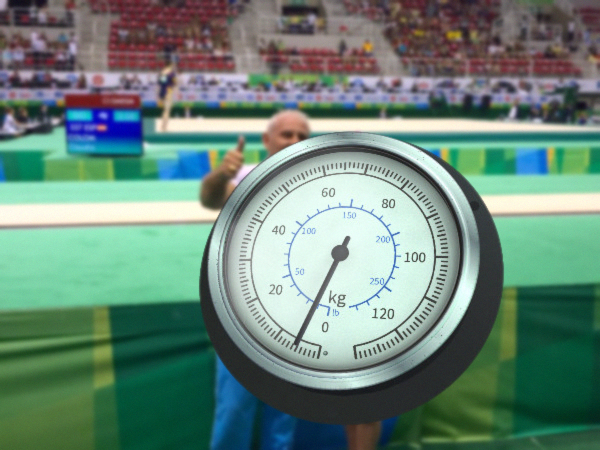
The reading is 5 kg
